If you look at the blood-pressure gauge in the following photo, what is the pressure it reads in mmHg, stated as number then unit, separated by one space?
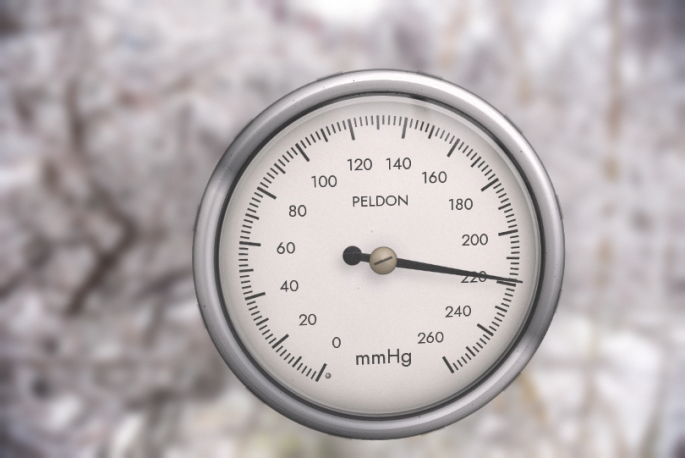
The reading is 218 mmHg
